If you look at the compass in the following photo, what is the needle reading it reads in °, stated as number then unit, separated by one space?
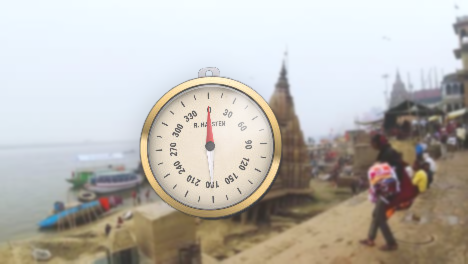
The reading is 0 °
